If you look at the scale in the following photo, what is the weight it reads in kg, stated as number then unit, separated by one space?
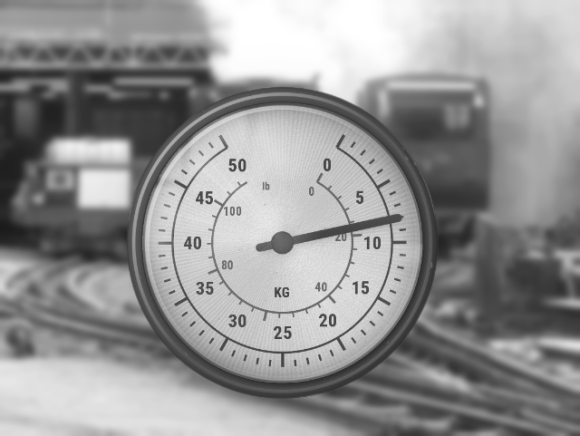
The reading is 8 kg
